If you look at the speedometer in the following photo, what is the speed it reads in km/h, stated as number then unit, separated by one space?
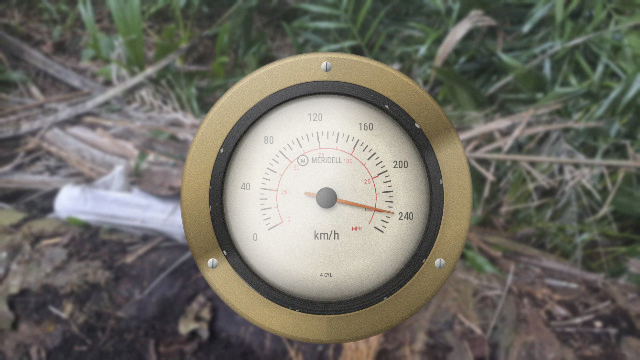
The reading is 240 km/h
